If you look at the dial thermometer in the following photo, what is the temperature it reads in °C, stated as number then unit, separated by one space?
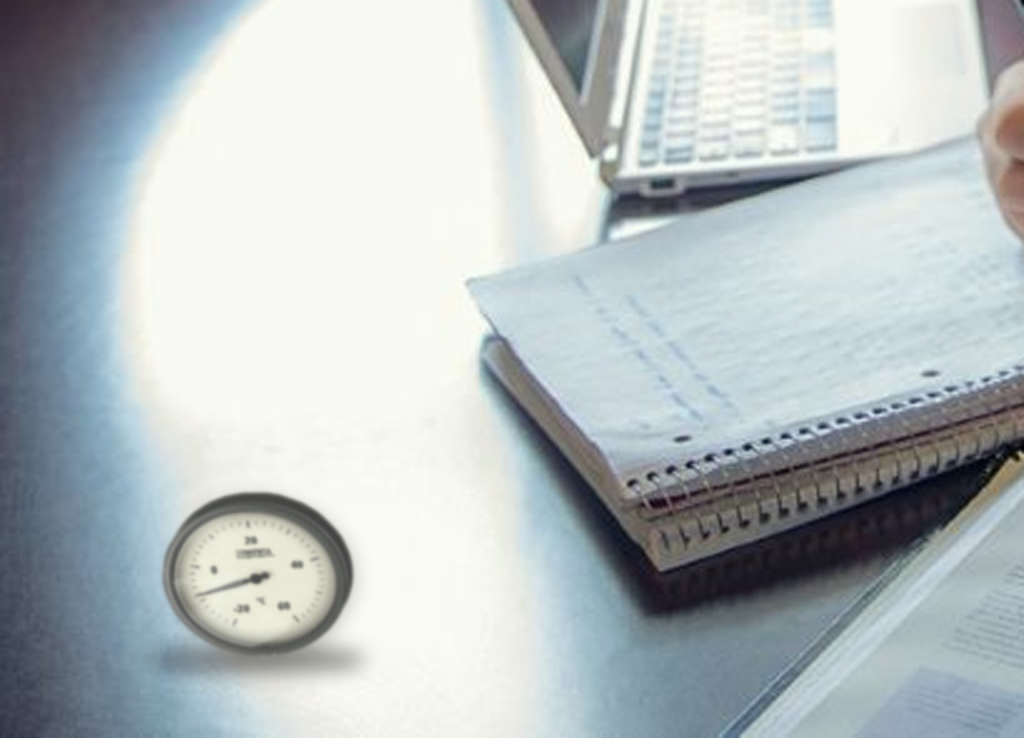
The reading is -8 °C
